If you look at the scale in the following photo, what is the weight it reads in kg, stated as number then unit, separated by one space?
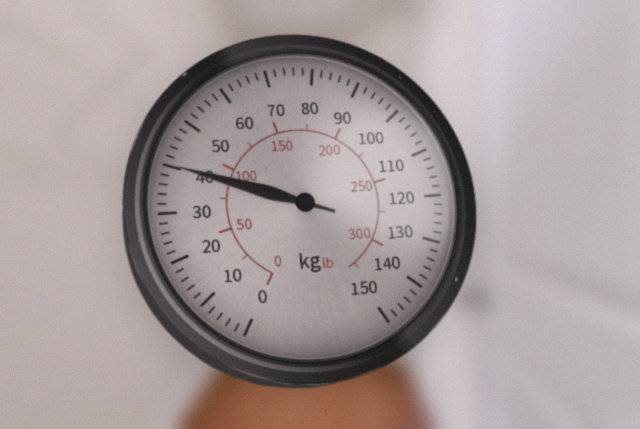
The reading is 40 kg
